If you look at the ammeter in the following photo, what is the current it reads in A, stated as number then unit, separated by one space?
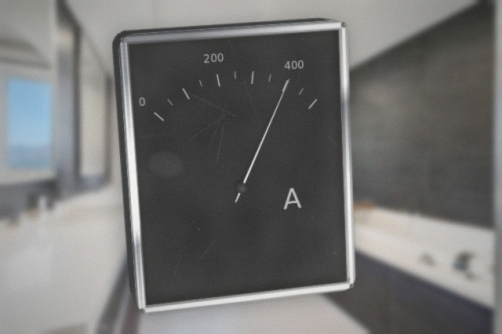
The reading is 400 A
